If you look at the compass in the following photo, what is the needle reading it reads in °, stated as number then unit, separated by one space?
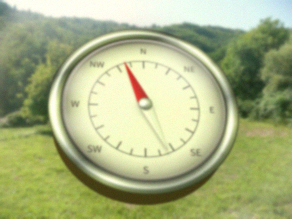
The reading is 337.5 °
